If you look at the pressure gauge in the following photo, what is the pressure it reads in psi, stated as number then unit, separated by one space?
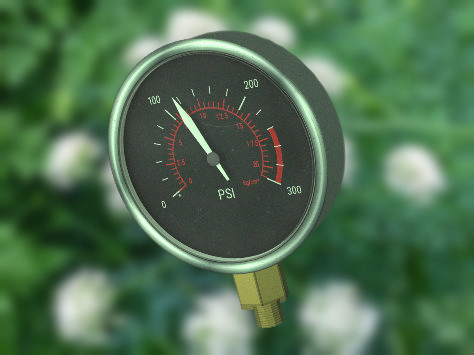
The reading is 120 psi
